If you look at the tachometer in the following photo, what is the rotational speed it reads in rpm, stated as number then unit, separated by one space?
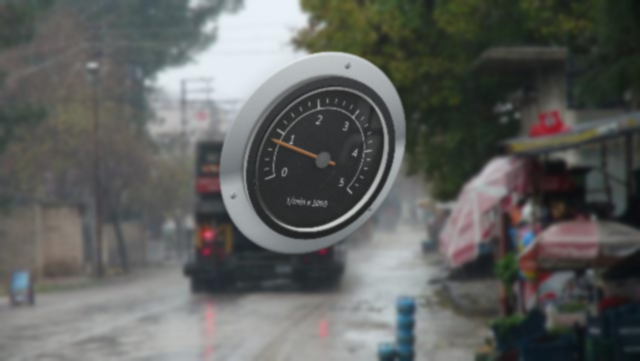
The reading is 800 rpm
